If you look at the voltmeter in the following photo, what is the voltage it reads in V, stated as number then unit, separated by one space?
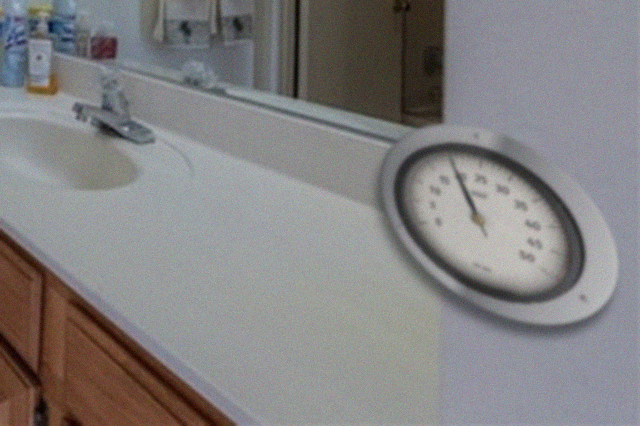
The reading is 20 V
